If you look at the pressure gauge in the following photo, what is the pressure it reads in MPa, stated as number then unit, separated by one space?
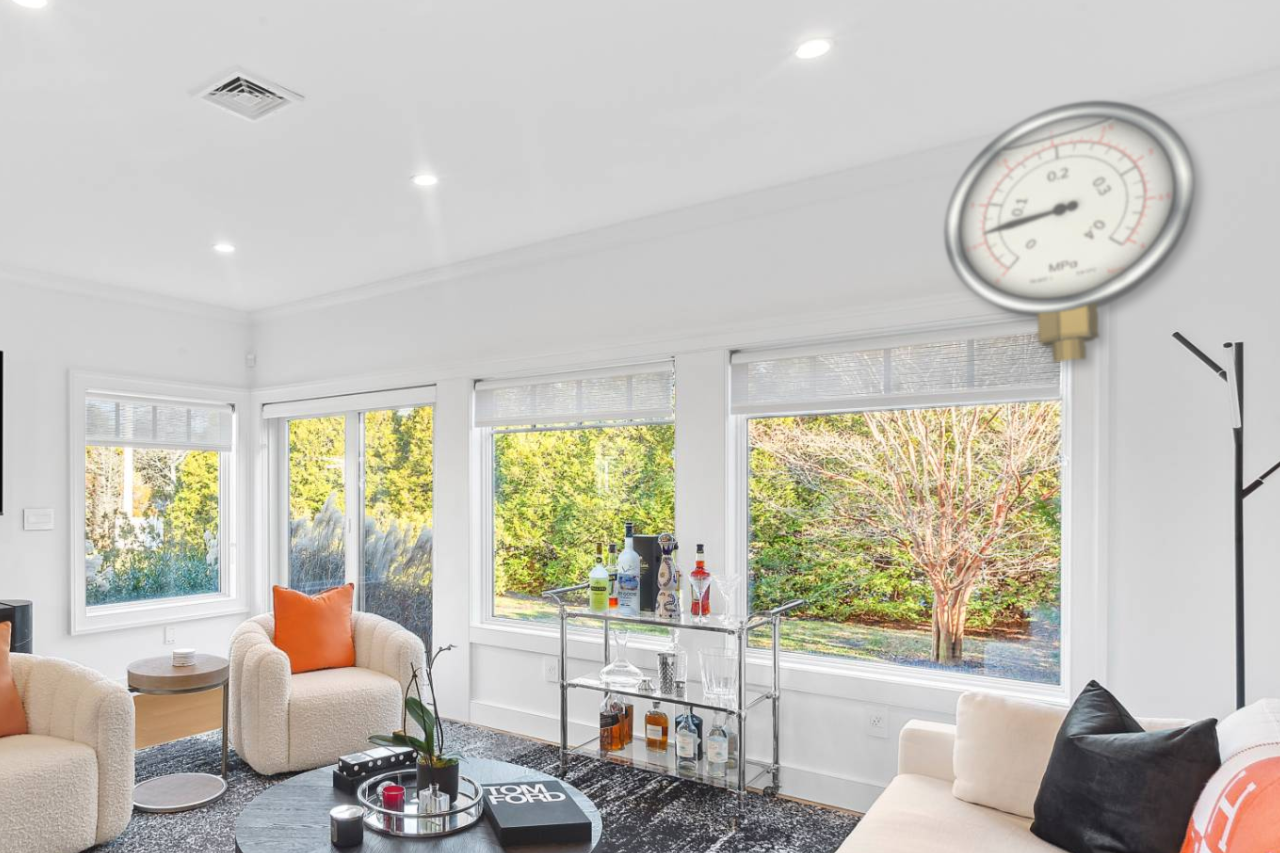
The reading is 0.06 MPa
